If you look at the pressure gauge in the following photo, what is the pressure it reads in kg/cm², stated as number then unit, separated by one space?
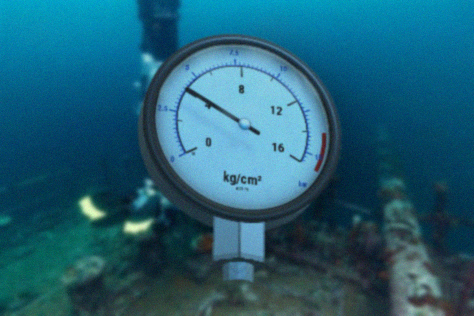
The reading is 4 kg/cm²
